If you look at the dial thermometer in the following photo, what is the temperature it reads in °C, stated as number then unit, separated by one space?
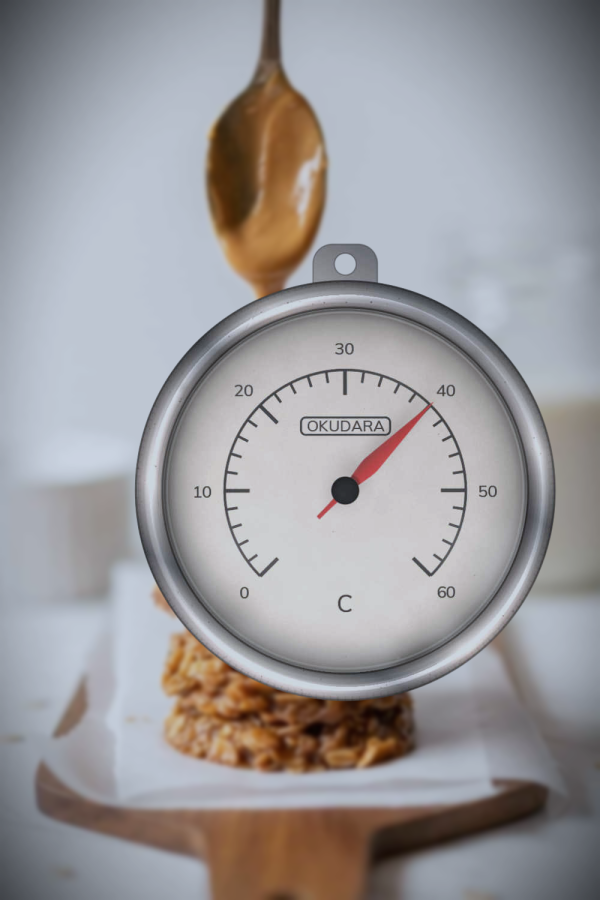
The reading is 40 °C
